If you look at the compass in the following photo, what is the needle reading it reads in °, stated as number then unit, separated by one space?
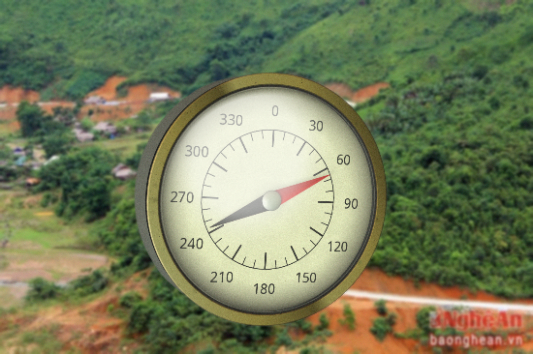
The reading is 65 °
